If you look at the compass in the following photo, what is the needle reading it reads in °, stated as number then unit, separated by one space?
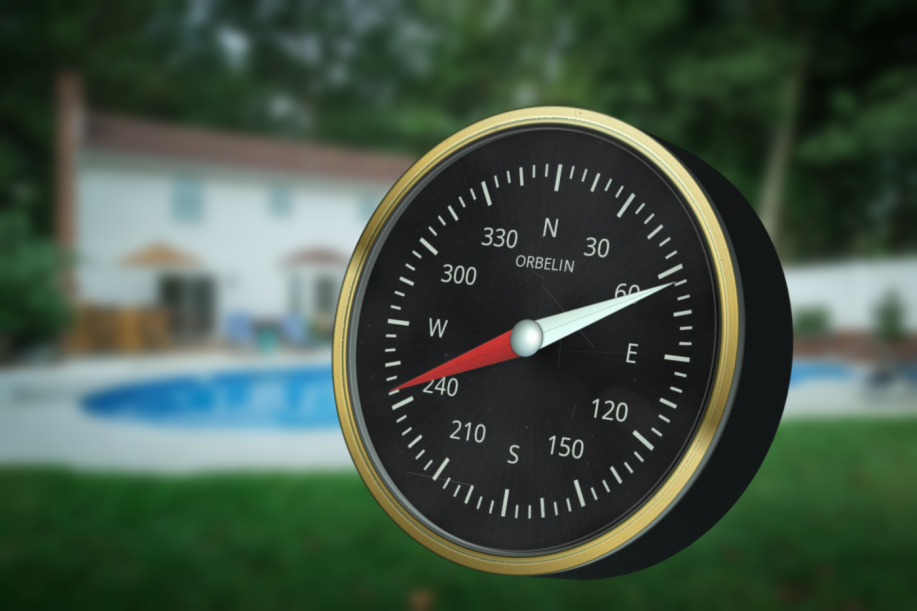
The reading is 245 °
